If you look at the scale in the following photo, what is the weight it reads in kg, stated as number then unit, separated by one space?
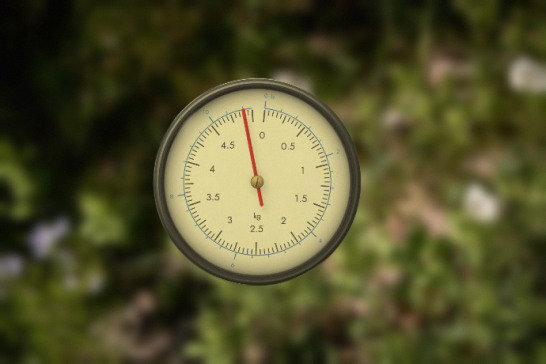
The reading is 4.9 kg
